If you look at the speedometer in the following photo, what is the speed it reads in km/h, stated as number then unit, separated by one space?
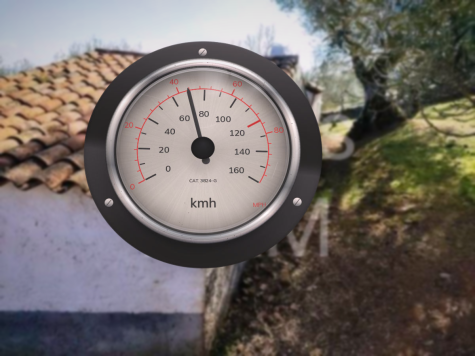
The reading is 70 km/h
